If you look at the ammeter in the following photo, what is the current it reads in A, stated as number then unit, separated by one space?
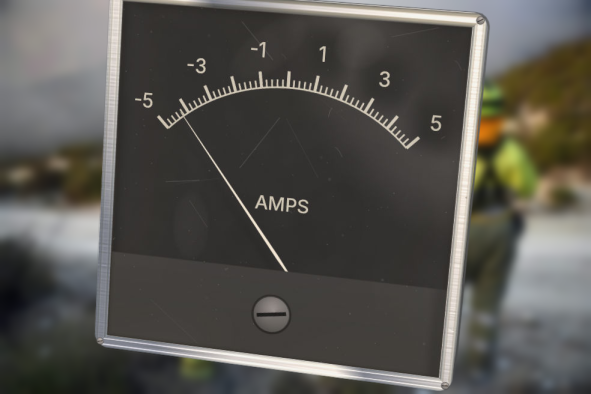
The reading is -4.2 A
